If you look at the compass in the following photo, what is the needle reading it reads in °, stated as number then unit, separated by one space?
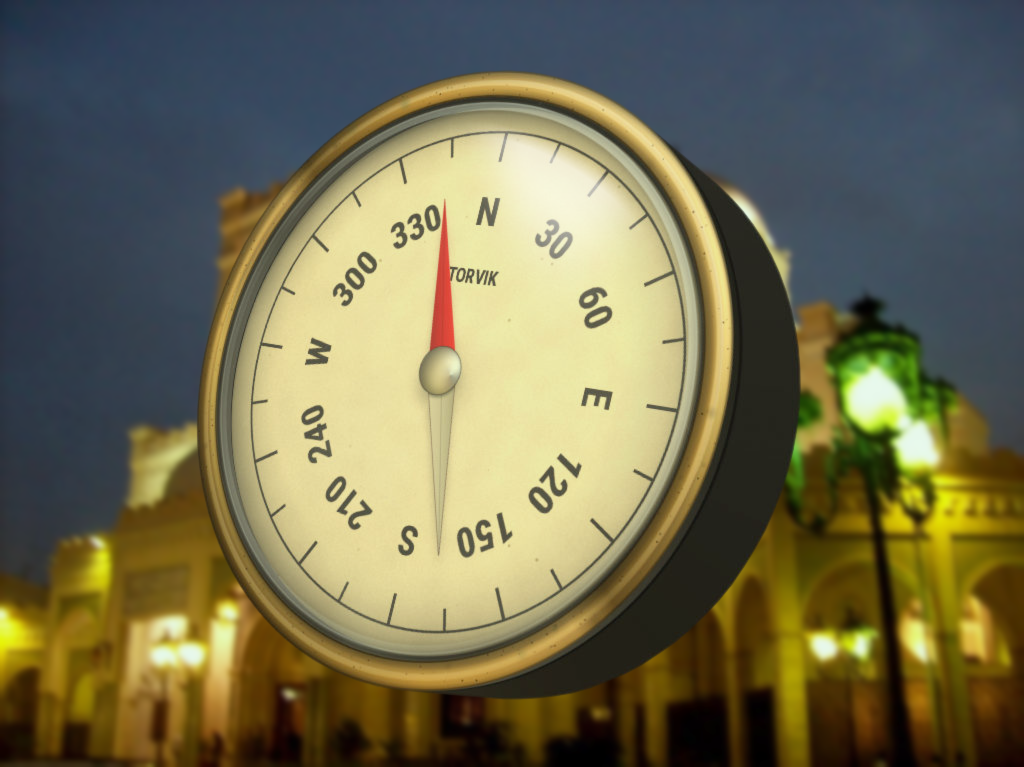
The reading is 345 °
